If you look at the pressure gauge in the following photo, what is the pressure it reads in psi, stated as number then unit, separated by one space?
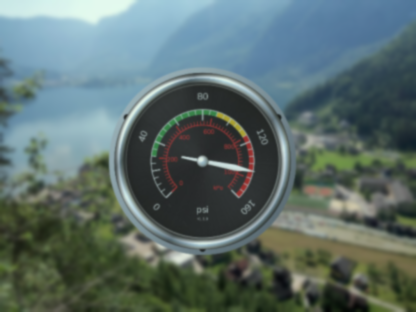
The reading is 140 psi
